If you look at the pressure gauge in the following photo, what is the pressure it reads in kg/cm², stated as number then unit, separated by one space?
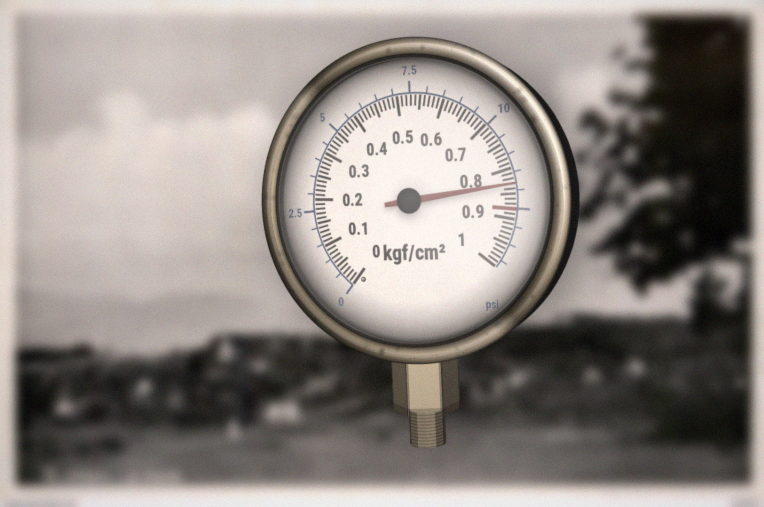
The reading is 0.83 kg/cm²
